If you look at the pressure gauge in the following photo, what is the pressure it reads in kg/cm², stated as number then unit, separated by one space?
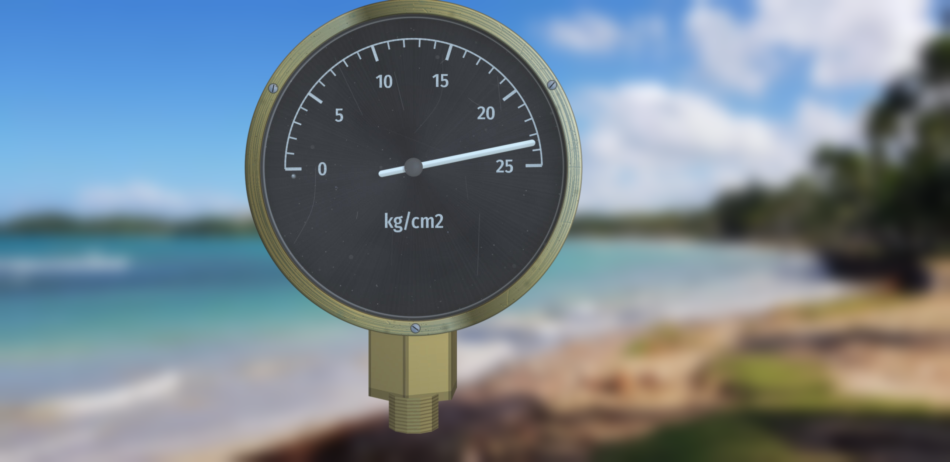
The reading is 23.5 kg/cm²
